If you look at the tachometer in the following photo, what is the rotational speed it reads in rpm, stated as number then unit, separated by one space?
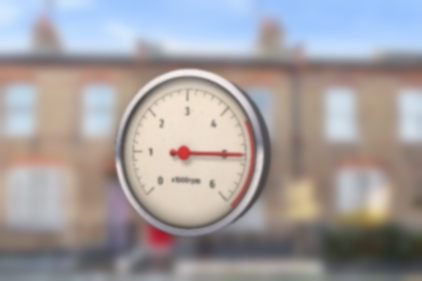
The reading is 5000 rpm
